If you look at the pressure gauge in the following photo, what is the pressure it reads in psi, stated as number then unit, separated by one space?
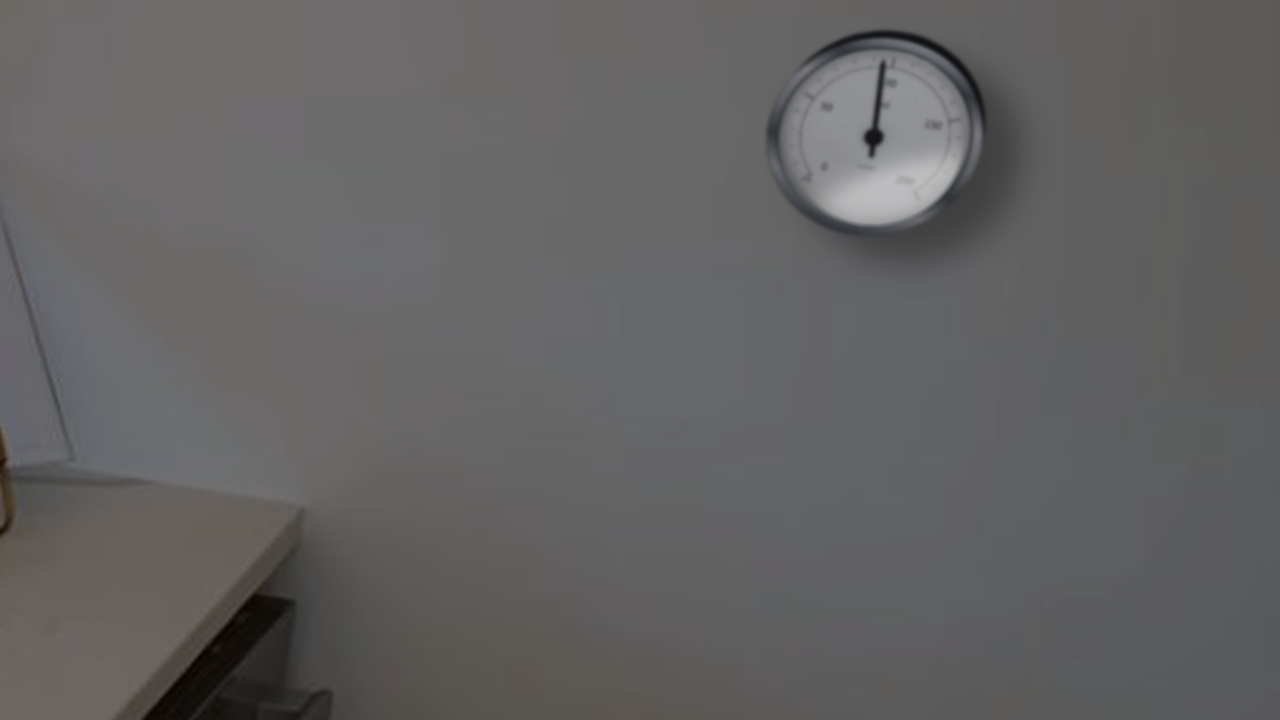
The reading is 95 psi
